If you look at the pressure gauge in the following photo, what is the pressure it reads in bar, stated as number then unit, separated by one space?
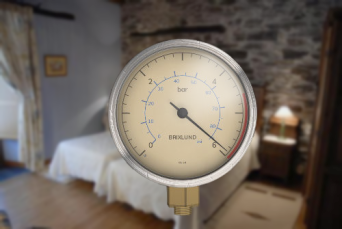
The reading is 5.9 bar
